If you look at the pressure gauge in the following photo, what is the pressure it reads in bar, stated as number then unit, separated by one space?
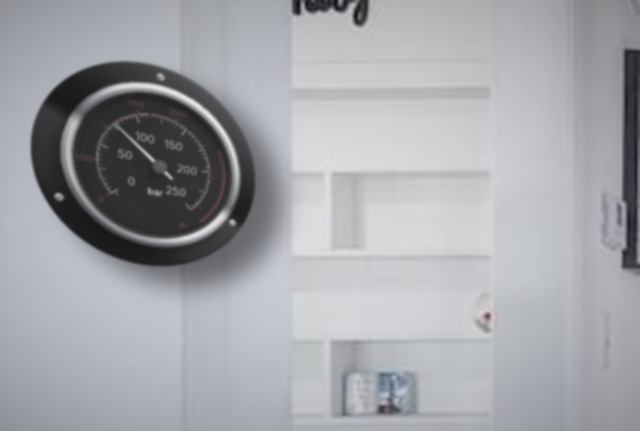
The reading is 75 bar
